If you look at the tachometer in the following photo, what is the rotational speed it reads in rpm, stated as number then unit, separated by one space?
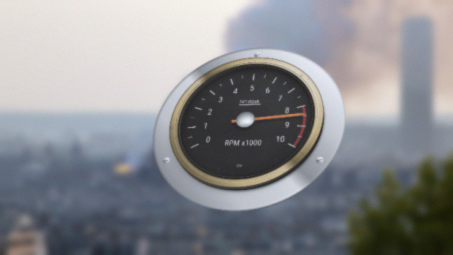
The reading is 8500 rpm
